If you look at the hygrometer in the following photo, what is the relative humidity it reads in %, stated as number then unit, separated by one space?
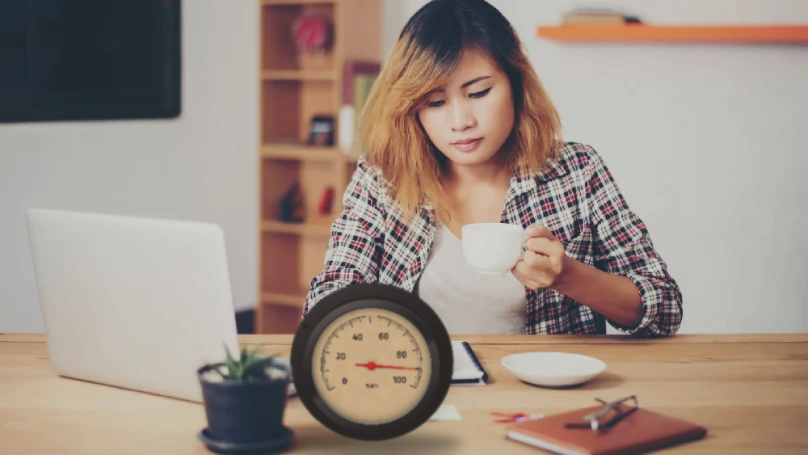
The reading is 90 %
